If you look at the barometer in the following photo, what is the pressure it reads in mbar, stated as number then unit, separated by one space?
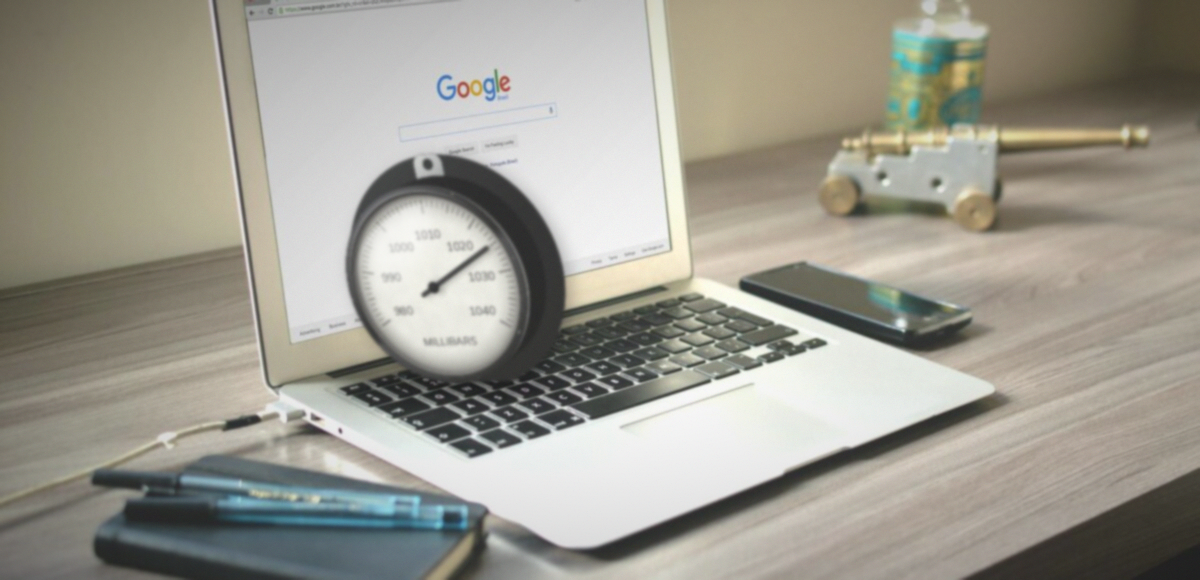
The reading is 1025 mbar
